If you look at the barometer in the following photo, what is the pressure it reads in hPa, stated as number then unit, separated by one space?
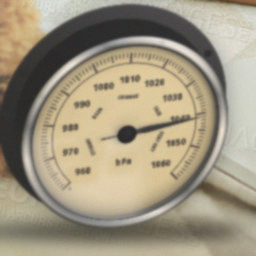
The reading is 1040 hPa
